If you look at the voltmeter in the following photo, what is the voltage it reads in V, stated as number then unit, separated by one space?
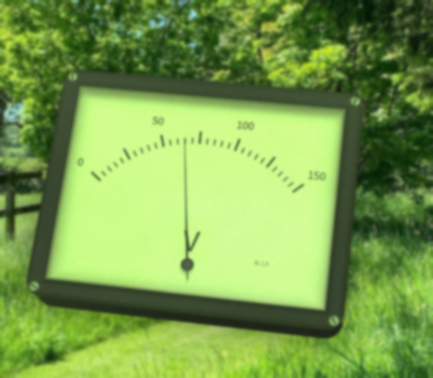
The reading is 65 V
